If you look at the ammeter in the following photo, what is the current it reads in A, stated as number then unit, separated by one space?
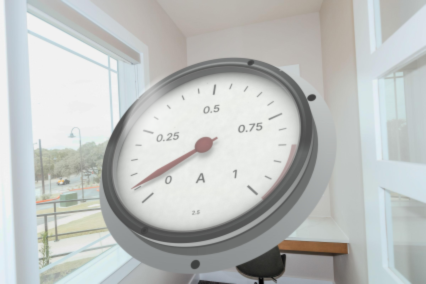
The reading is 0.05 A
